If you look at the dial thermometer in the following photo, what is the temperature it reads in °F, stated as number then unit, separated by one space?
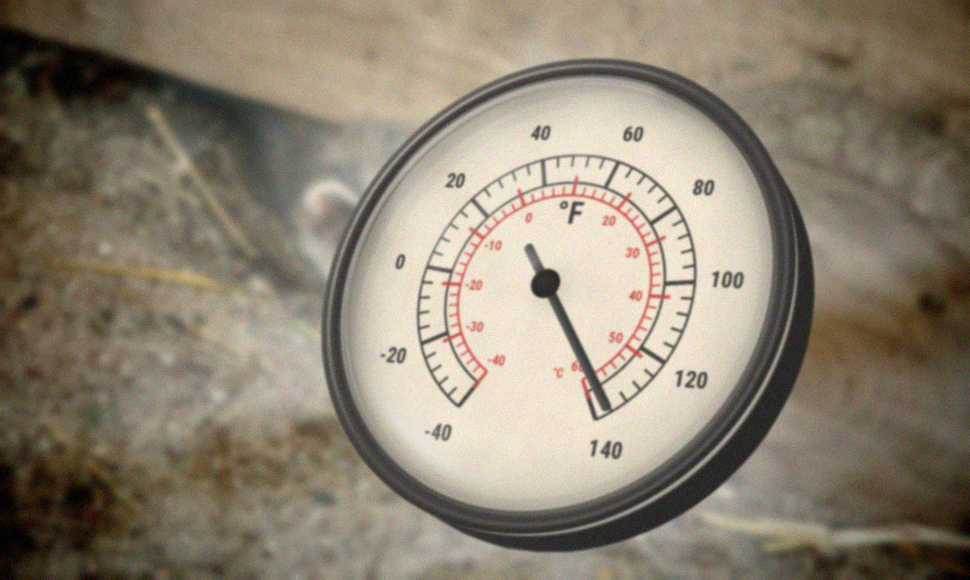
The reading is 136 °F
